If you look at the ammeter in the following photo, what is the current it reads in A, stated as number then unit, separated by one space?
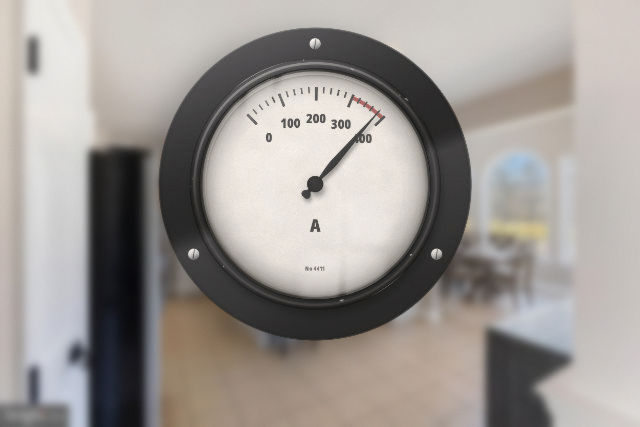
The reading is 380 A
